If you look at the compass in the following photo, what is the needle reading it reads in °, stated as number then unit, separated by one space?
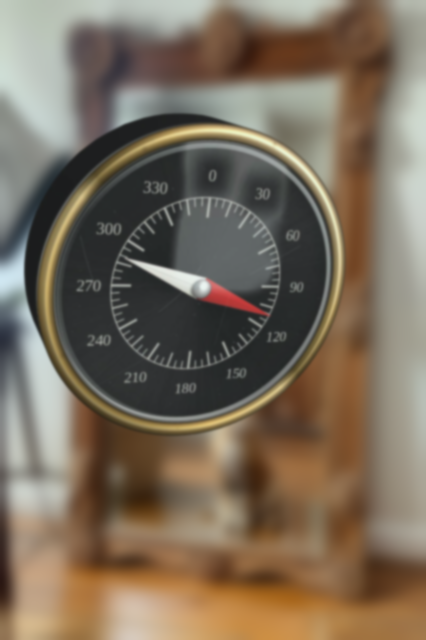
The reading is 110 °
